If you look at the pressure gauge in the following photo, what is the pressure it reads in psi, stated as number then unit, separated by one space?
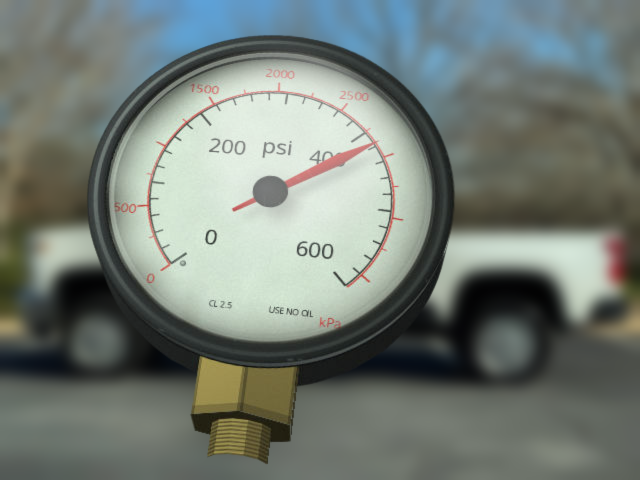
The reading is 420 psi
